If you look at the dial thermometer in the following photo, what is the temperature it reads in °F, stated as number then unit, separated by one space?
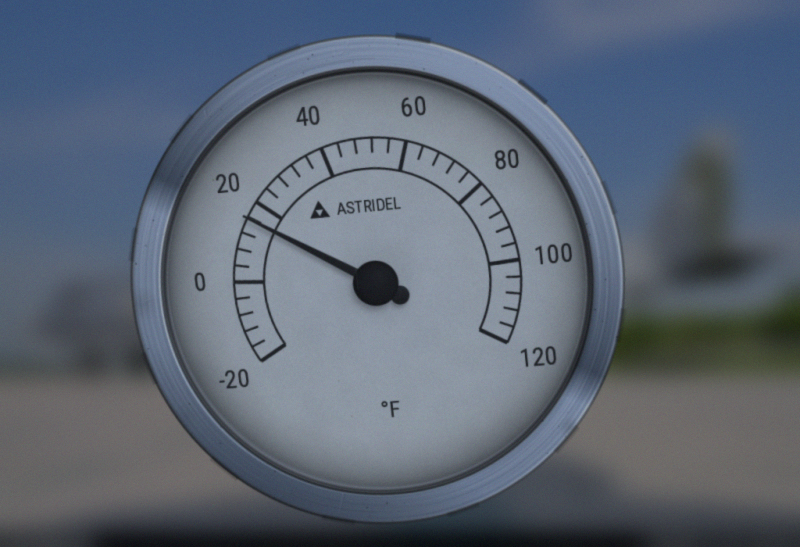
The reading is 16 °F
